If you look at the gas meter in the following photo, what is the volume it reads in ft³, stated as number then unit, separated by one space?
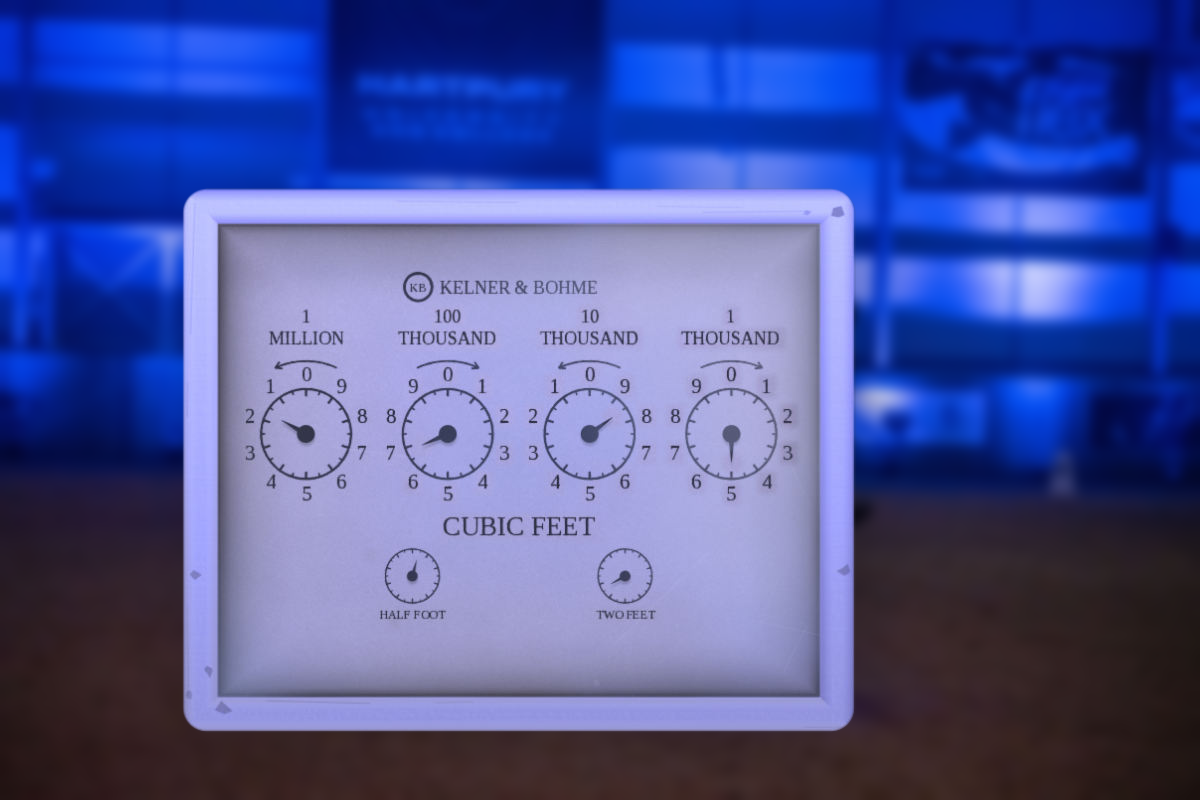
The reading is 168500 ft³
